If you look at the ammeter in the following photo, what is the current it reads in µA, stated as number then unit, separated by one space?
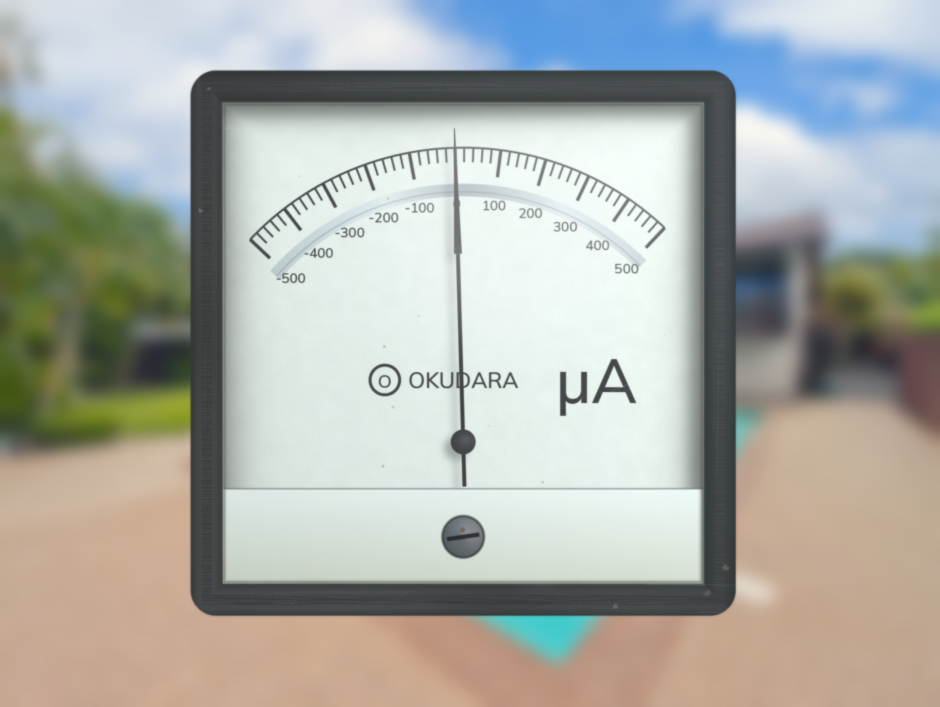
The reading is 0 µA
